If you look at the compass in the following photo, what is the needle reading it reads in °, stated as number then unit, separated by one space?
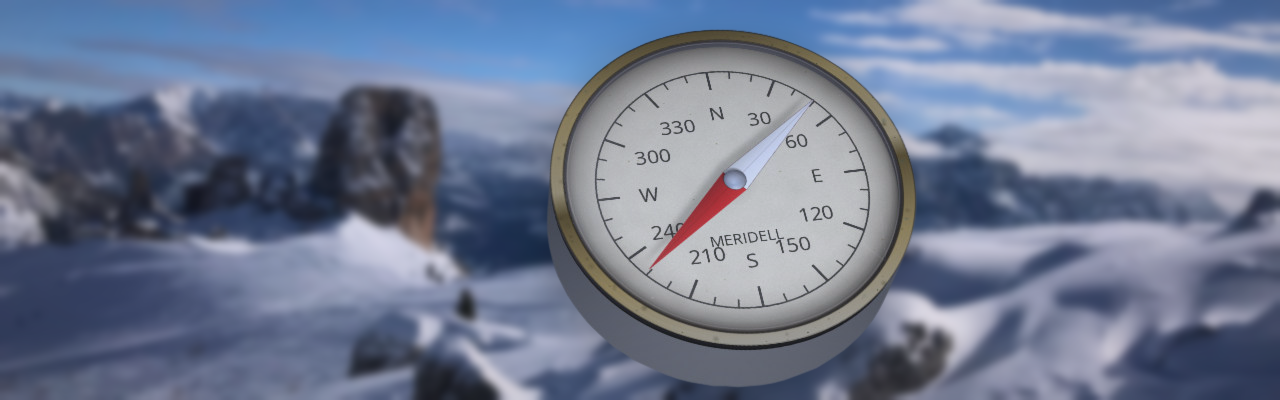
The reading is 230 °
